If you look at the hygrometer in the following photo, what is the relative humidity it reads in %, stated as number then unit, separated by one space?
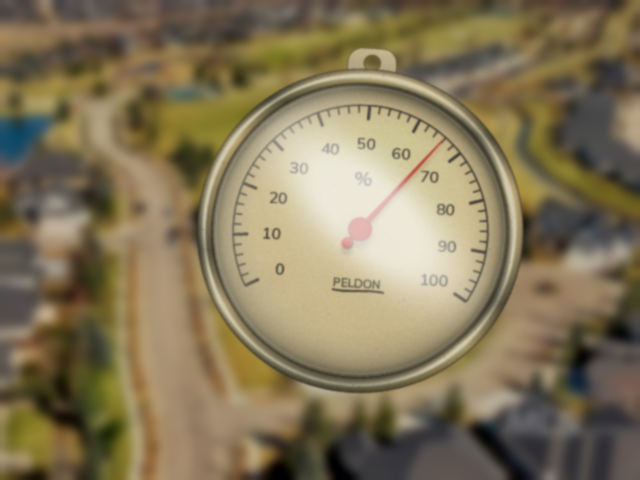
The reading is 66 %
